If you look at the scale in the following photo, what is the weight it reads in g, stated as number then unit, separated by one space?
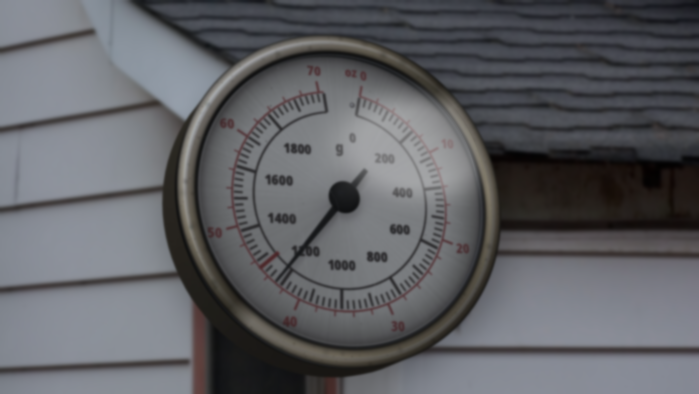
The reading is 1220 g
